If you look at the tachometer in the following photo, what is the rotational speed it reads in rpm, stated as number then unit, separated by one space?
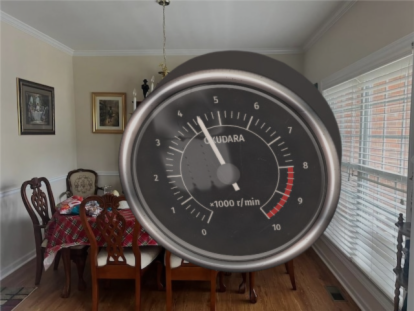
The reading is 4400 rpm
